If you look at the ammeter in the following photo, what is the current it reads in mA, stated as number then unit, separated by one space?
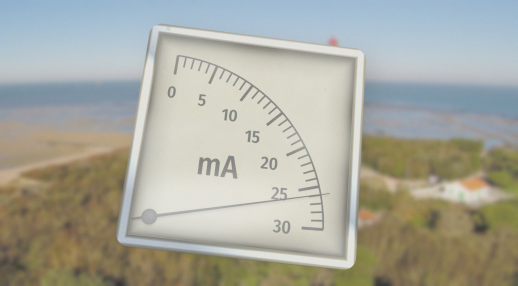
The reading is 26 mA
